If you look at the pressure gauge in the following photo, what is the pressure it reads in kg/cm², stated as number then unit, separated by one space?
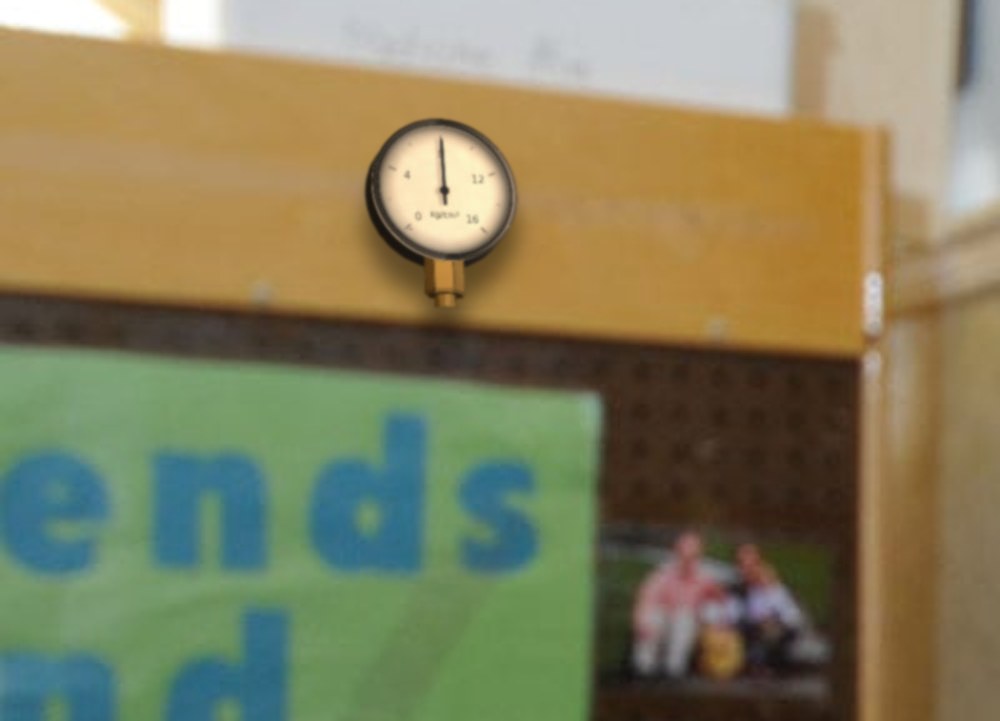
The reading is 8 kg/cm²
